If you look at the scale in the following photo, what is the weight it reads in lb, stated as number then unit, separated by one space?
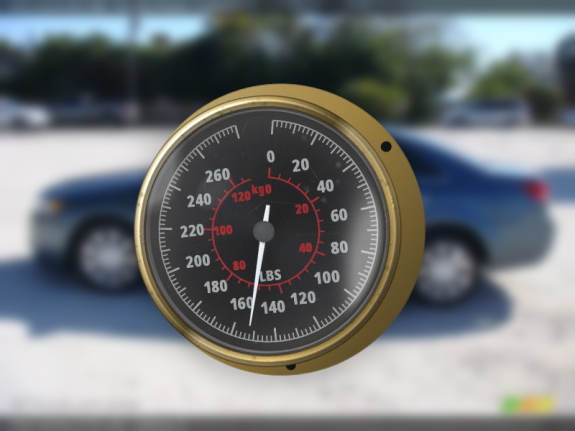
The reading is 152 lb
